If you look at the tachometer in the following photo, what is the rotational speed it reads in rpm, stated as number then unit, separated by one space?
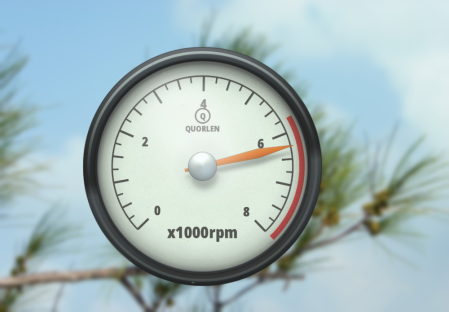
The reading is 6250 rpm
